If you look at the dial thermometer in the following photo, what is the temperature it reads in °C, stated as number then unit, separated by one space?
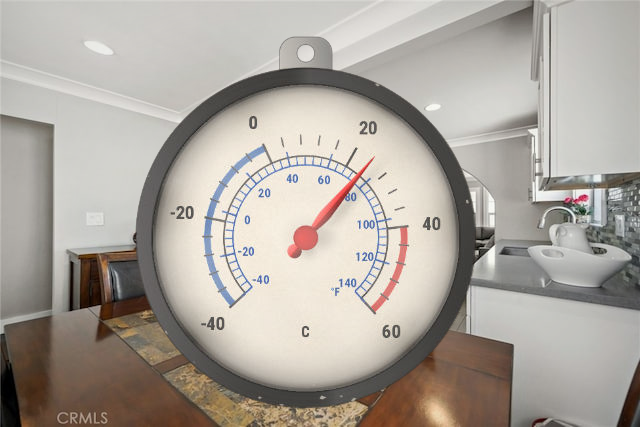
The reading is 24 °C
